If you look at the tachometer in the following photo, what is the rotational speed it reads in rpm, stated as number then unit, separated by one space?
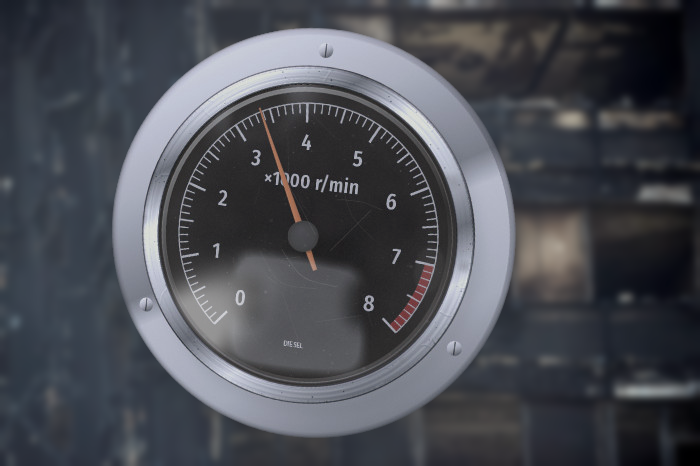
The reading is 3400 rpm
